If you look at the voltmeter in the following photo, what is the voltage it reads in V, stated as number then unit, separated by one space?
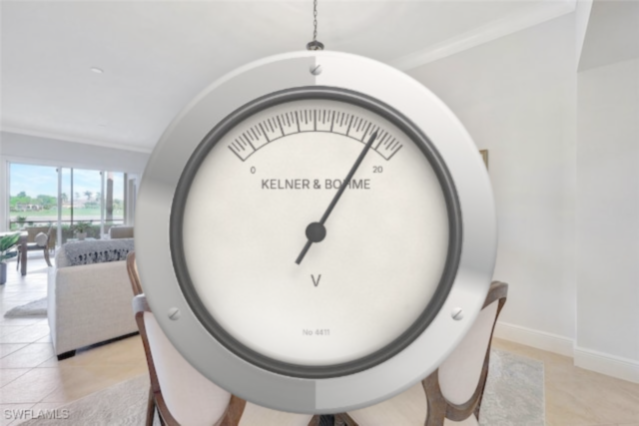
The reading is 17 V
